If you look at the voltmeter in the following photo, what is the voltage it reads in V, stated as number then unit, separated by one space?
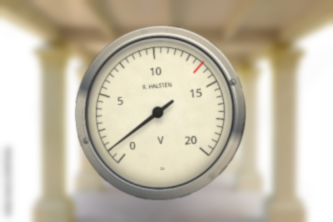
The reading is 1 V
